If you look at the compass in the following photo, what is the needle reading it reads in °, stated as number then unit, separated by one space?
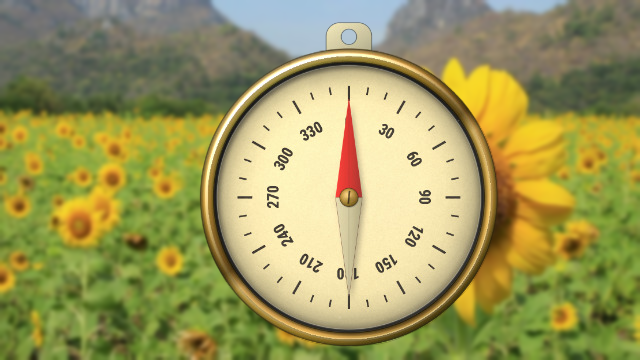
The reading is 0 °
